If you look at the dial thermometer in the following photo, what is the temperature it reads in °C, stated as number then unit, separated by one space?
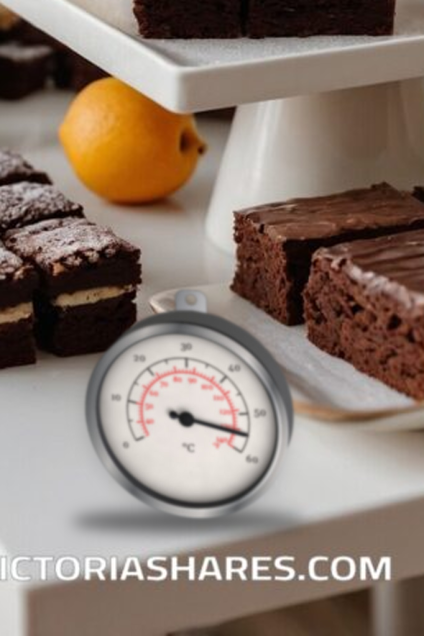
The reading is 55 °C
